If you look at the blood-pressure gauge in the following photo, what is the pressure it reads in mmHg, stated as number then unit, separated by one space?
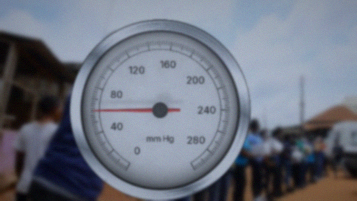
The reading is 60 mmHg
